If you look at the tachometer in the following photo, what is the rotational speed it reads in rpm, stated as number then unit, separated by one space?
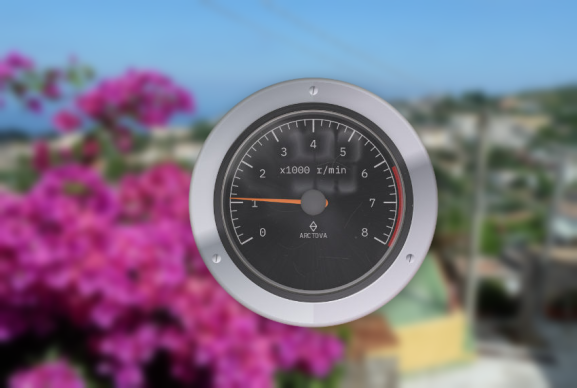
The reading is 1100 rpm
